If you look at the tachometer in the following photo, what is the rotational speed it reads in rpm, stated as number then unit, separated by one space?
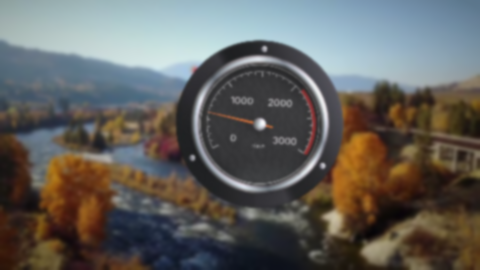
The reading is 500 rpm
